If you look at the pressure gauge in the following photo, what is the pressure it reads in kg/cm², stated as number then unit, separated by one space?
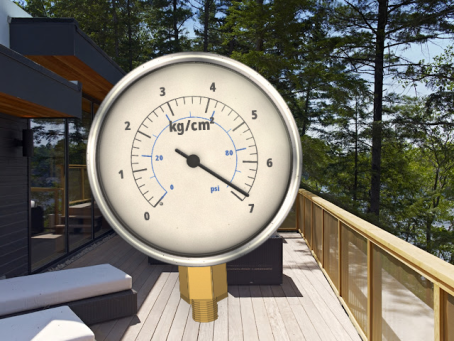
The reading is 6.8 kg/cm²
